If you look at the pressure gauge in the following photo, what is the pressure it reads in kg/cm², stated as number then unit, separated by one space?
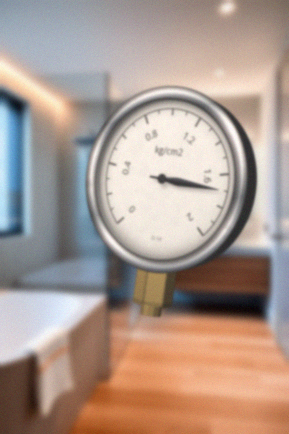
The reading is 1.7 kg/cm²
